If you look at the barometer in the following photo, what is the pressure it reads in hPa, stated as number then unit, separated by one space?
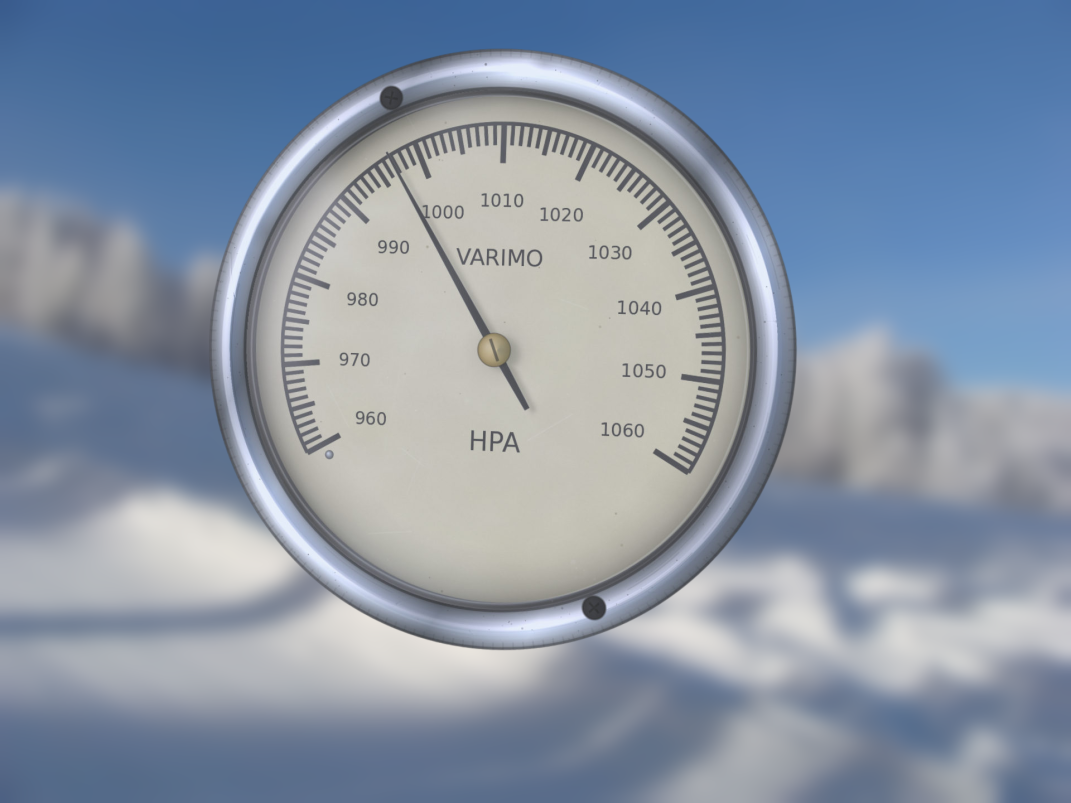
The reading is 997 hPa
